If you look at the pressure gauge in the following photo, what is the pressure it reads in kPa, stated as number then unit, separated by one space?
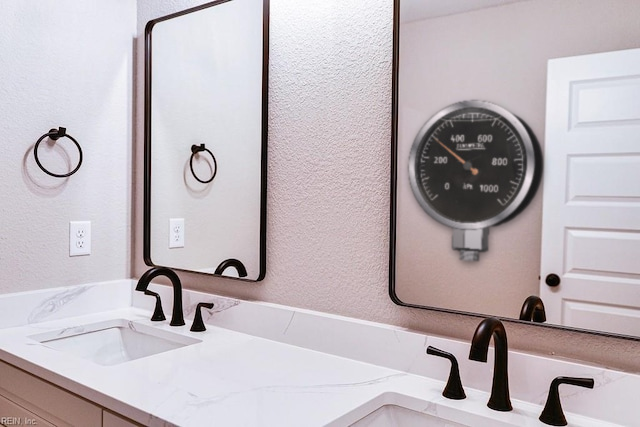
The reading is 300 kPa
